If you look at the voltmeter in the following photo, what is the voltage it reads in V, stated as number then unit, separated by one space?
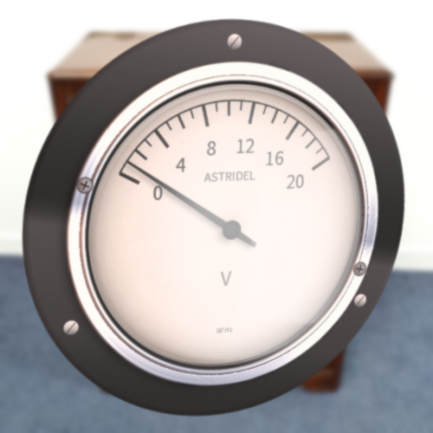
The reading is 1 V
